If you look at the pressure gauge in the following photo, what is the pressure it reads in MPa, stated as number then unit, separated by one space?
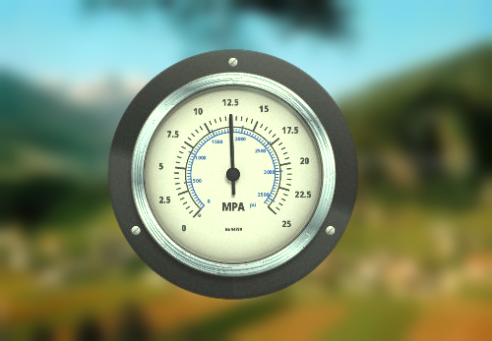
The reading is 12.5 MPa
